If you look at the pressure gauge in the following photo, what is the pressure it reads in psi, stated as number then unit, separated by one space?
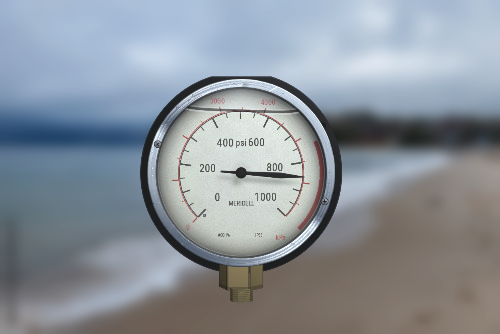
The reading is 850 psi
